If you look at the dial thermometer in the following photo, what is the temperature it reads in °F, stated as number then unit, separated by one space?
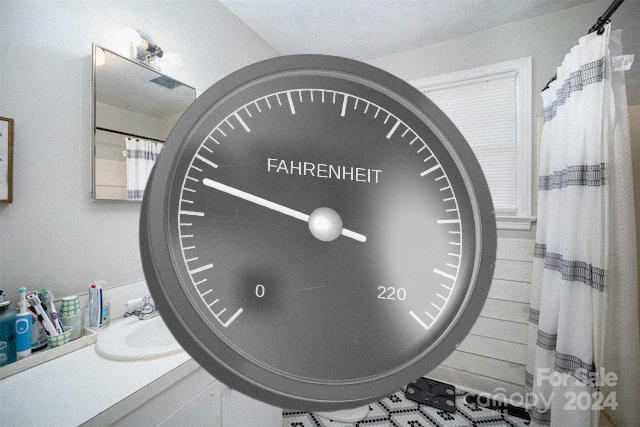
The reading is 52 °F
